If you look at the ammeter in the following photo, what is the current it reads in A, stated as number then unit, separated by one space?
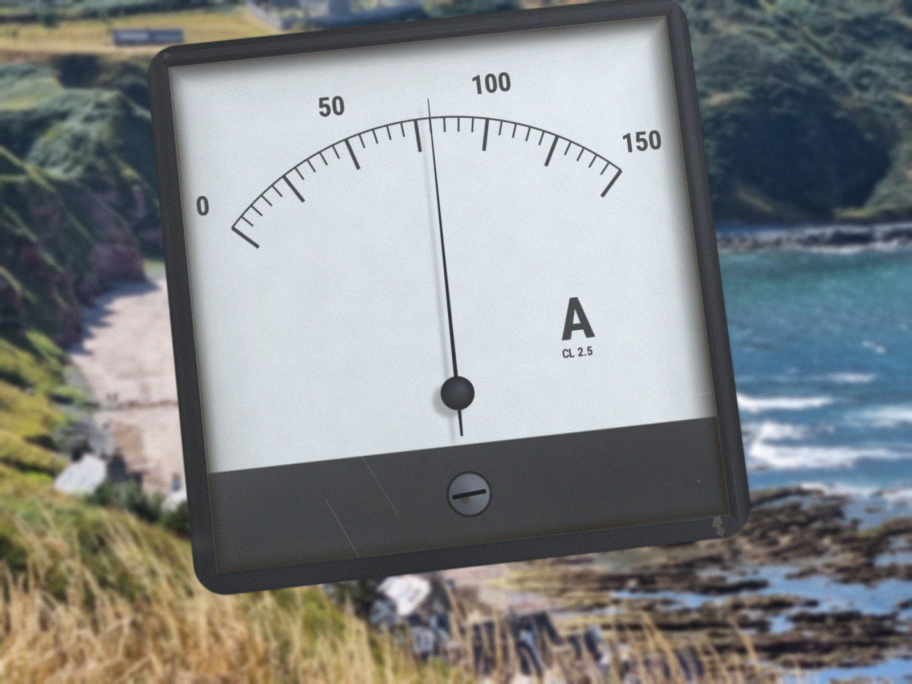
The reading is 80 A
